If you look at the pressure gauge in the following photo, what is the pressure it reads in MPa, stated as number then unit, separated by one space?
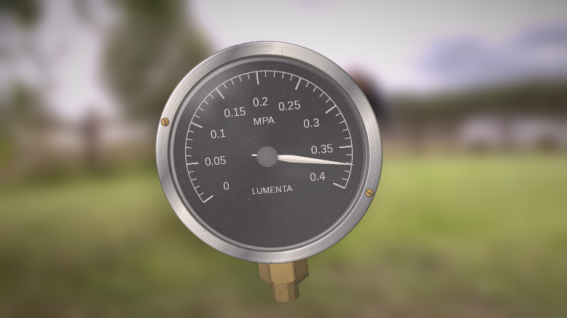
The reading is 0.37 MPa
